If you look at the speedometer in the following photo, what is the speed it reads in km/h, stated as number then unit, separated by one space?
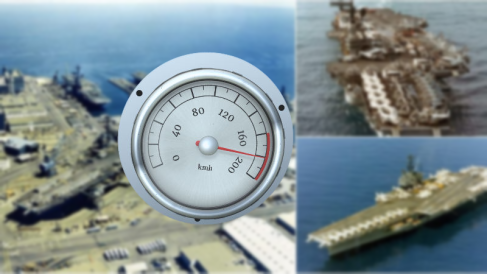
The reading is 180 km/h
